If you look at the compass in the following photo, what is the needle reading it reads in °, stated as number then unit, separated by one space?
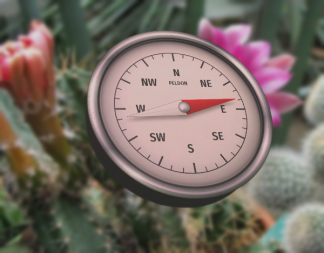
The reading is 80 °
